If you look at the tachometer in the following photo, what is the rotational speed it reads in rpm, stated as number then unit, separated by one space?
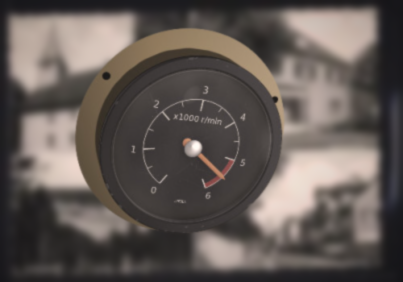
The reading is 5500 rpm
